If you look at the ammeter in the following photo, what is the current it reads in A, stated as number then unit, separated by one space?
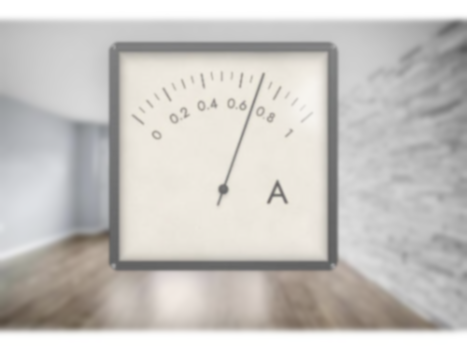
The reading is 0.7 A
